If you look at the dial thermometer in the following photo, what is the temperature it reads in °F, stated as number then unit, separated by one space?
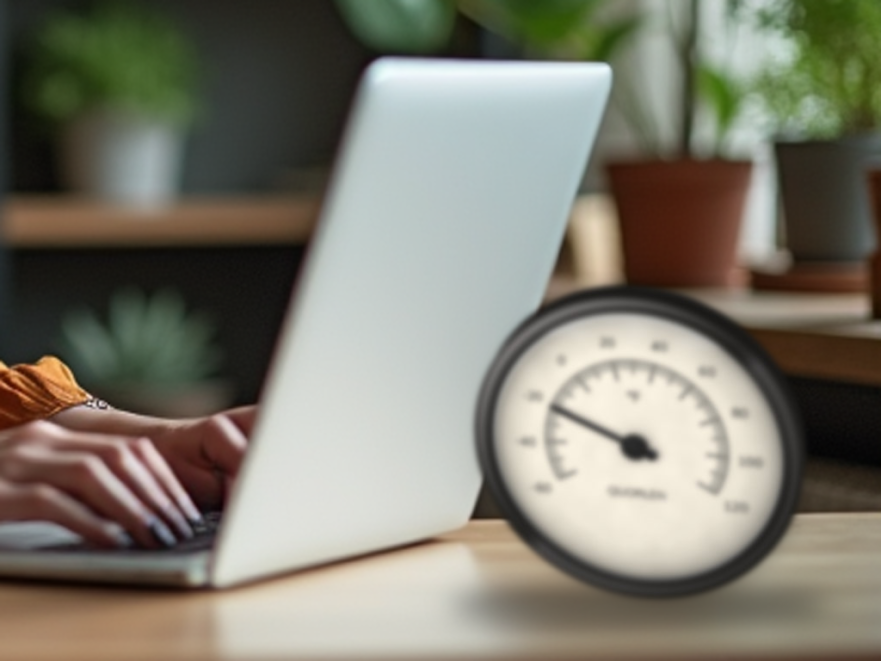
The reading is -20 °F
